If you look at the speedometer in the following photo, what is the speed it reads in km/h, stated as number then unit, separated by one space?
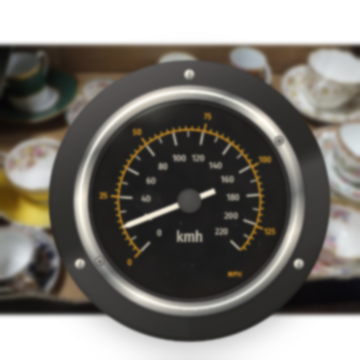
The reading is 20 km/h
